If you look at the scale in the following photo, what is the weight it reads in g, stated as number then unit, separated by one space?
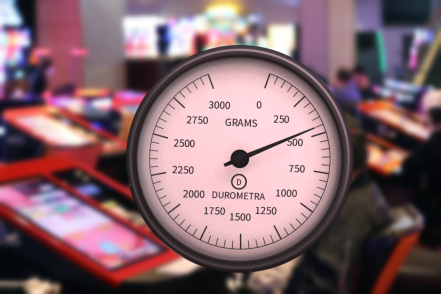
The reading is 450 g
